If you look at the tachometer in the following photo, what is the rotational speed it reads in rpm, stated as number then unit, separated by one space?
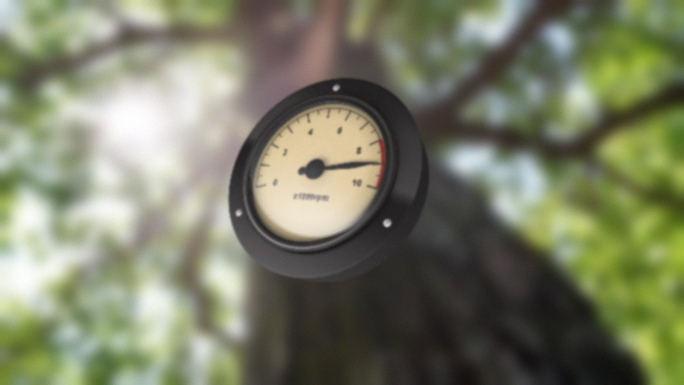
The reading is 9000 rpm
